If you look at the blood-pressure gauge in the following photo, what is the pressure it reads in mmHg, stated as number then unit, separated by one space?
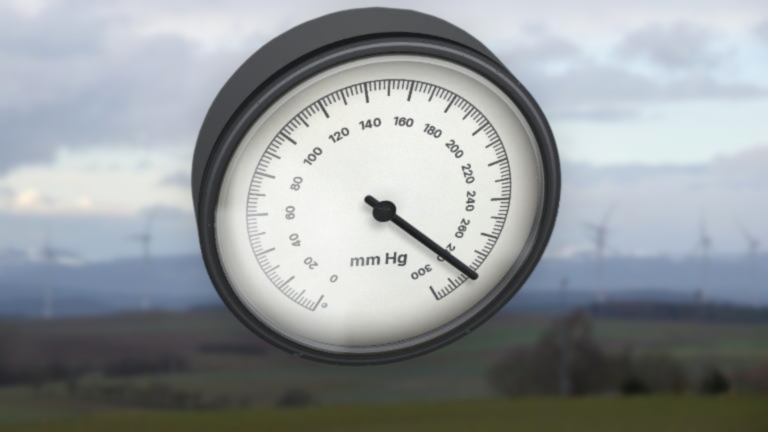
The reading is 280 mmHg
